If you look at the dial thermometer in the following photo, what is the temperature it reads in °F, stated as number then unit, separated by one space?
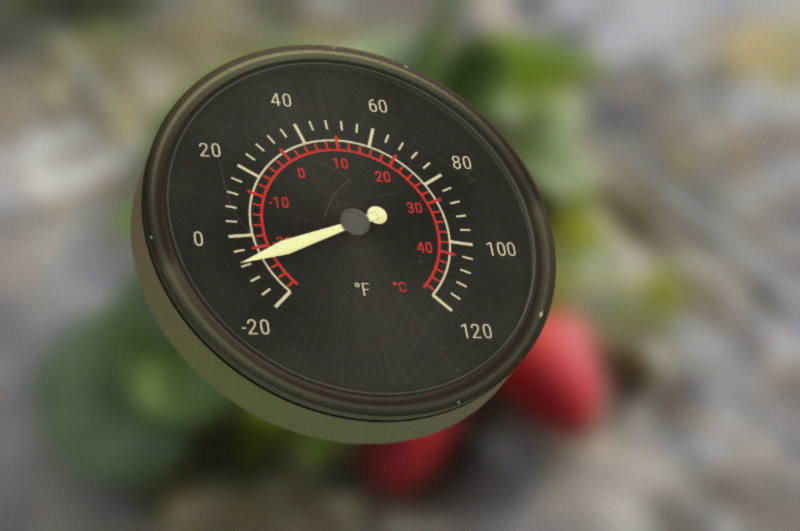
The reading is -8 °F
